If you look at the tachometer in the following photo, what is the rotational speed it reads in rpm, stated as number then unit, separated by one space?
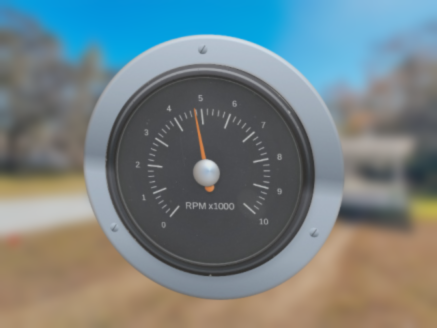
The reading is 4800 rpm
